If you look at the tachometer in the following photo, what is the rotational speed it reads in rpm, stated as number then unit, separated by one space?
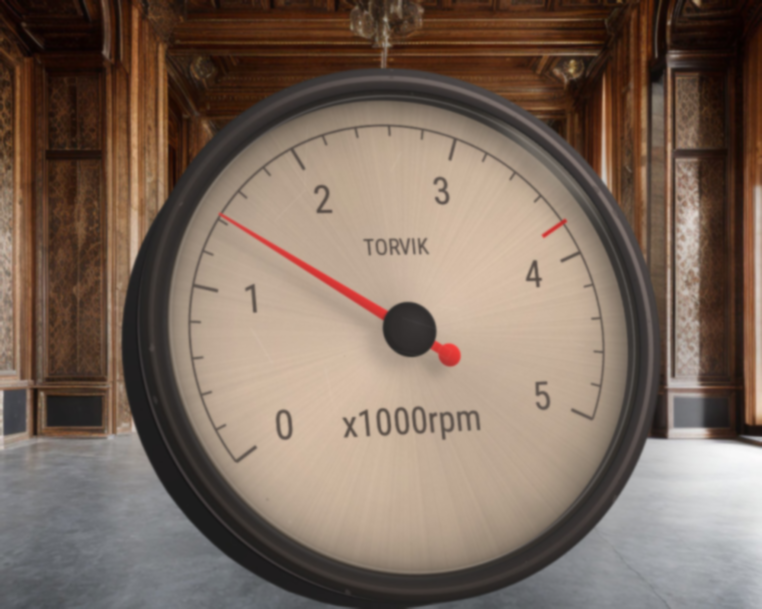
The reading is 1400 rpm
